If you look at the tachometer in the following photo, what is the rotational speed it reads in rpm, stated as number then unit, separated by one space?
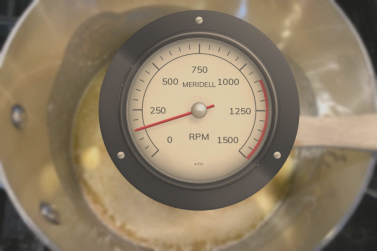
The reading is 150 rpm
